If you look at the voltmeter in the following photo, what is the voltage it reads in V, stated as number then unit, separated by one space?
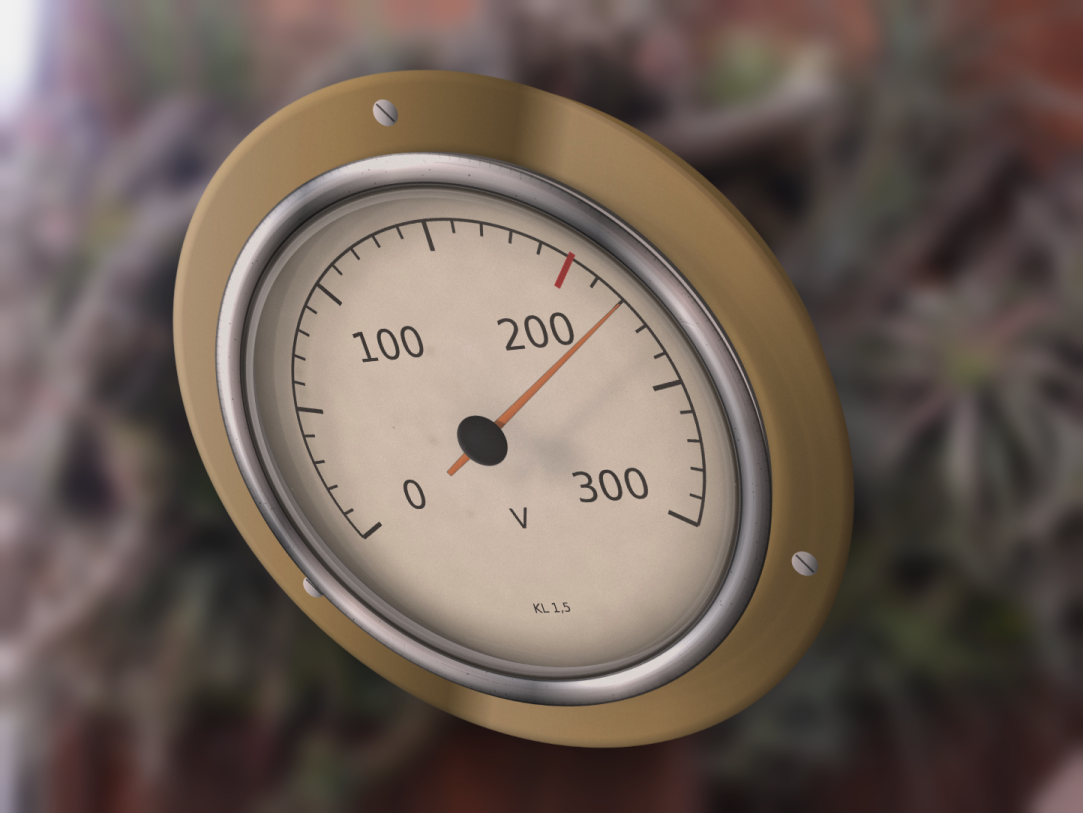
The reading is 220 V
